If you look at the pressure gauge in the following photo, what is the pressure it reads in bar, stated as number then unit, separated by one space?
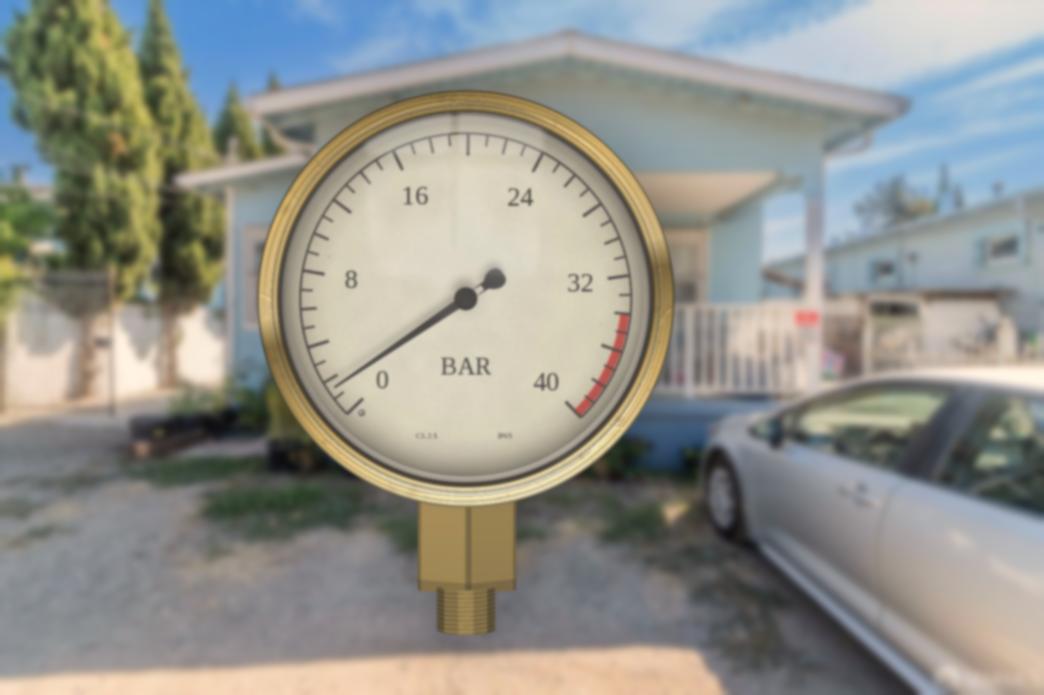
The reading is 1.5 bar
